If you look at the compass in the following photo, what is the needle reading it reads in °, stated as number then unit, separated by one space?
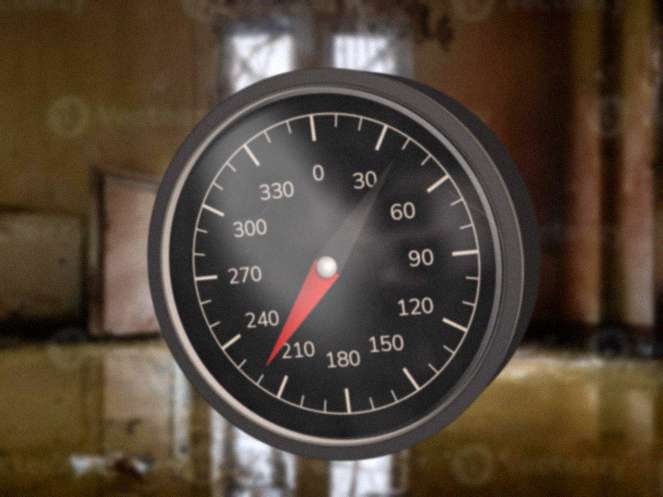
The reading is 220 °
